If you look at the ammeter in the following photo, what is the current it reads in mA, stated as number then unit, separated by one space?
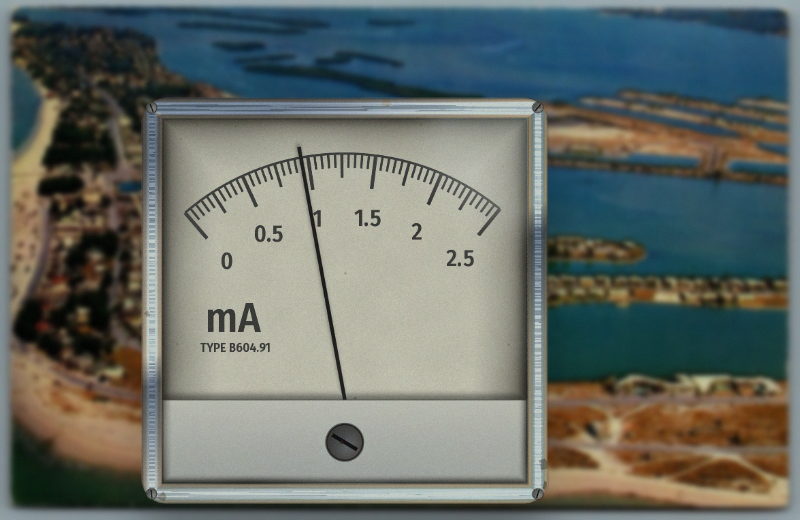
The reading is 0.95 mA
